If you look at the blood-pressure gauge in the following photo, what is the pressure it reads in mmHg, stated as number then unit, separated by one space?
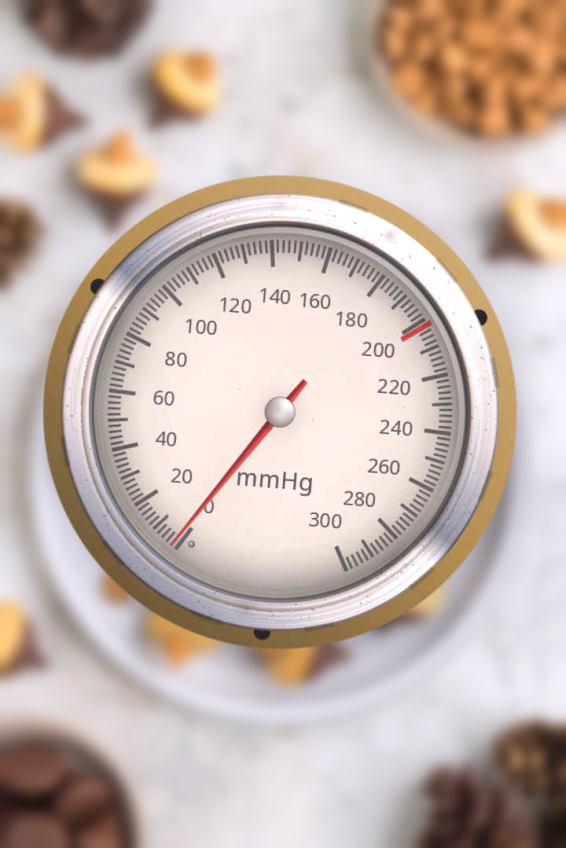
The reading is 2 mmHg
